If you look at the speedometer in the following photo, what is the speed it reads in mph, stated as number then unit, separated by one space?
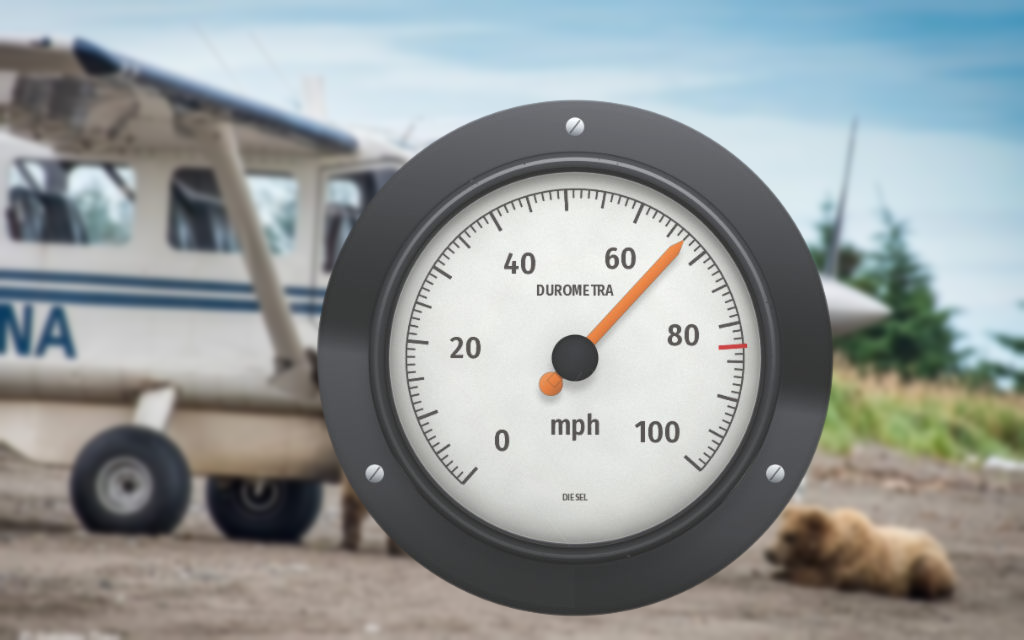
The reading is 67 mph
